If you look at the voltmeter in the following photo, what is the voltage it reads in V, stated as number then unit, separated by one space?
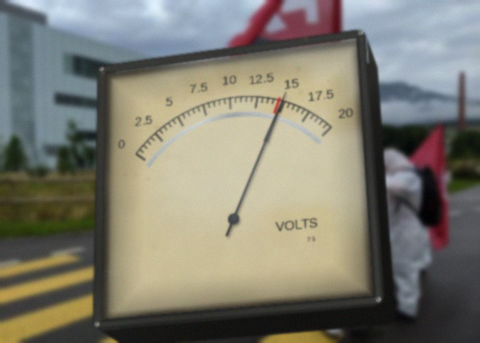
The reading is 15 V
